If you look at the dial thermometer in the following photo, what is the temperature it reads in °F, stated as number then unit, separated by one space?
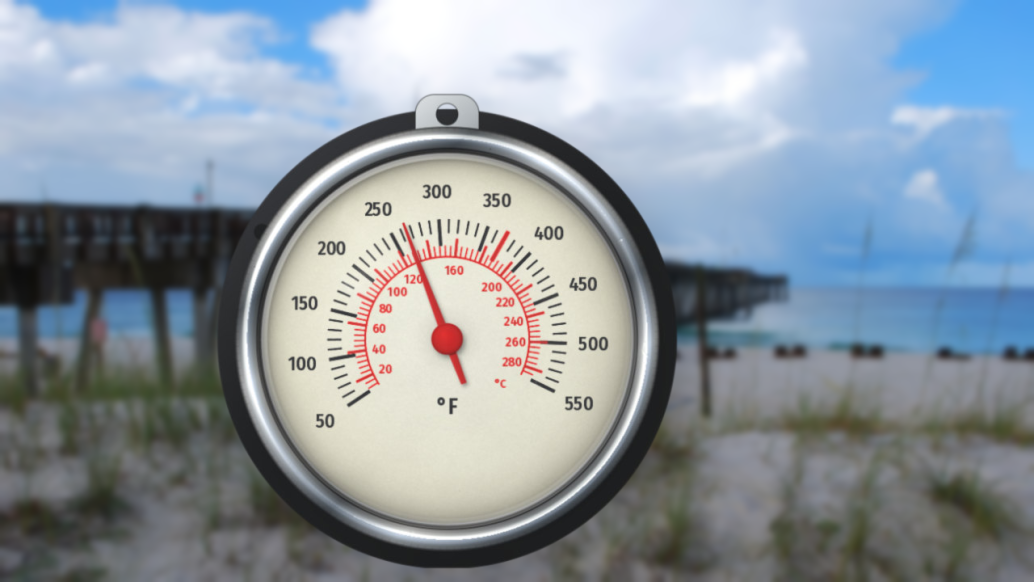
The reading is 265 °F
